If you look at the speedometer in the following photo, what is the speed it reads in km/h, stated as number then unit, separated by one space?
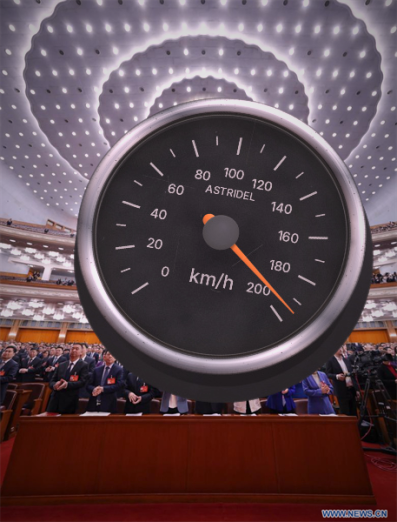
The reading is 195 km/h
